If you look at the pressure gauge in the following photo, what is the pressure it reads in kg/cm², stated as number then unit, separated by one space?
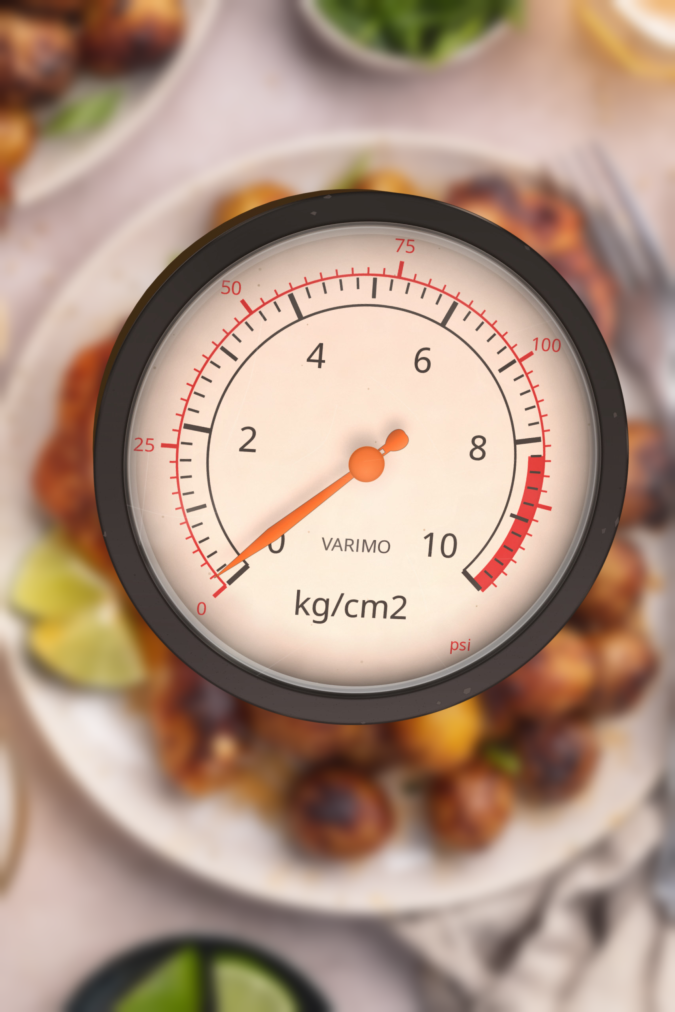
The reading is 0.2 kg/cm²
